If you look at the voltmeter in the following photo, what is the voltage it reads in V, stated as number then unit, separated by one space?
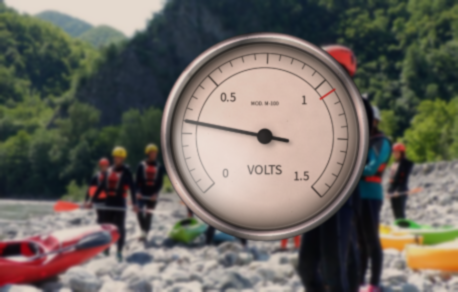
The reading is 0.3 V
